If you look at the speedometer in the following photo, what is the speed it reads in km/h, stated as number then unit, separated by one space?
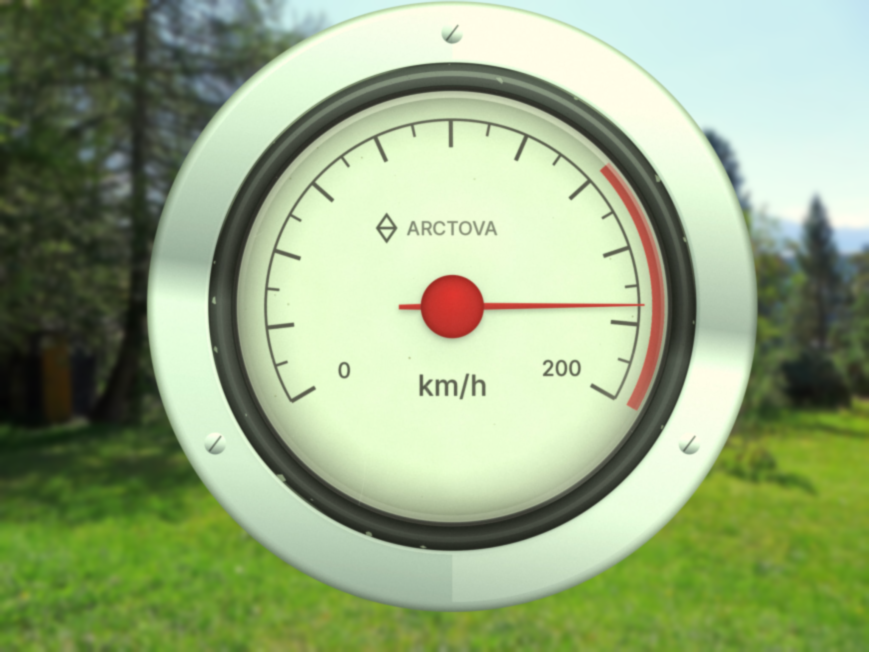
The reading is 175 km/h
